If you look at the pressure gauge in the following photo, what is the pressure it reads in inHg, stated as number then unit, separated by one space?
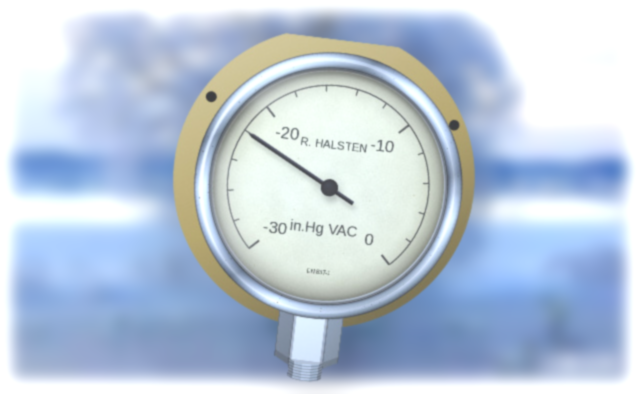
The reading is -22 inHg
